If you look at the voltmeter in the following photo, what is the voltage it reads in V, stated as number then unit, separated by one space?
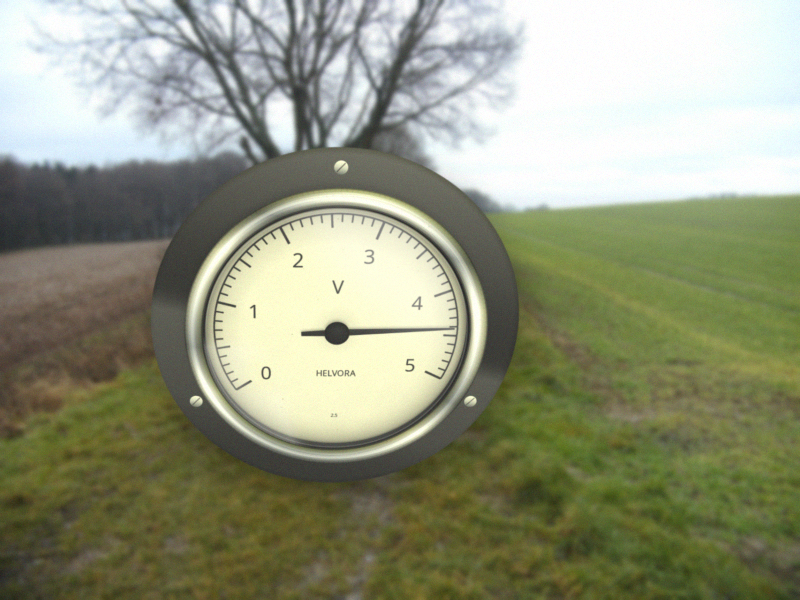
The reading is 4.4 V
